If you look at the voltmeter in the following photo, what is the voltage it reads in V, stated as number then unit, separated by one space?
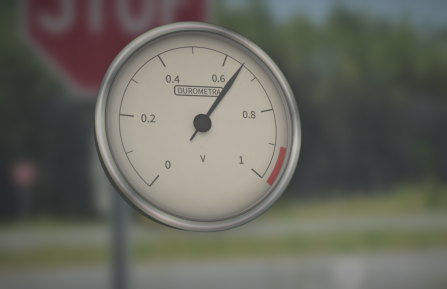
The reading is 0.65 V
